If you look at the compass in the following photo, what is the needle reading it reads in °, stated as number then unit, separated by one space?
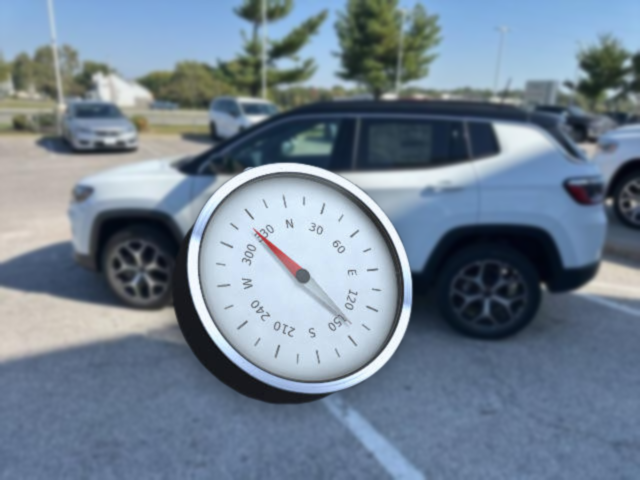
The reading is 322.5 °
